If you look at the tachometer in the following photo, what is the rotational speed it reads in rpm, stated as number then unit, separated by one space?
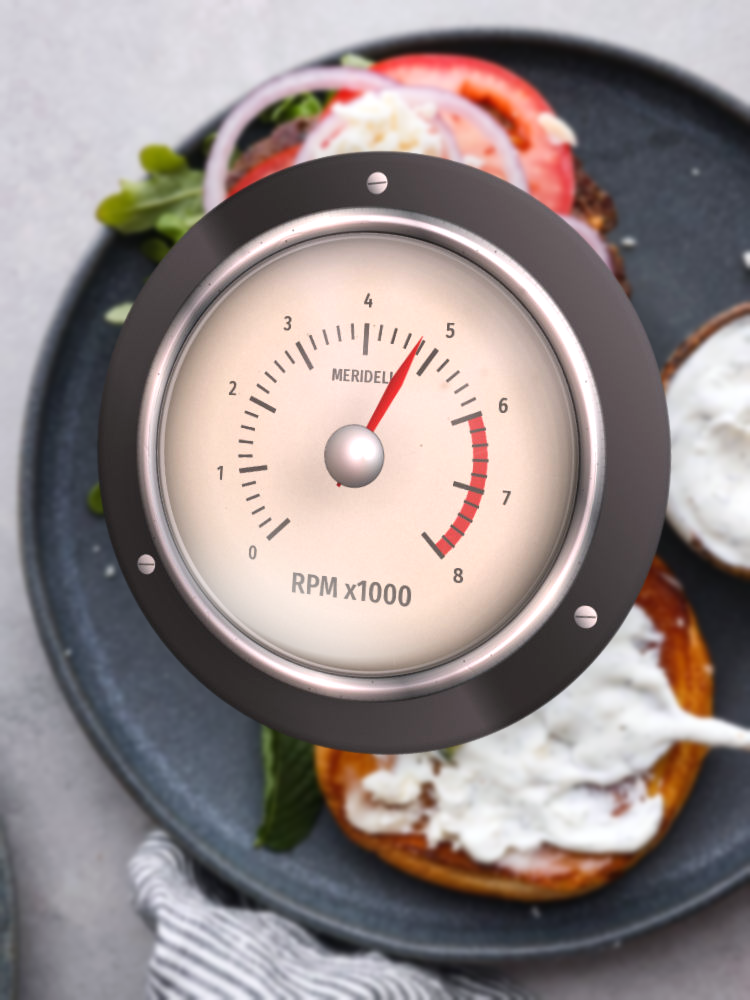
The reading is 4800 rpm
